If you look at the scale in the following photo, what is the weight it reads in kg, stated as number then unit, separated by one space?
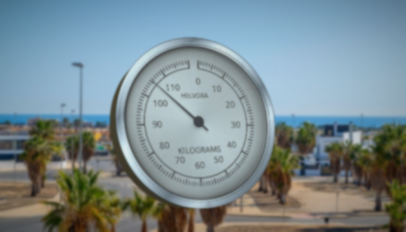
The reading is 105 kg
